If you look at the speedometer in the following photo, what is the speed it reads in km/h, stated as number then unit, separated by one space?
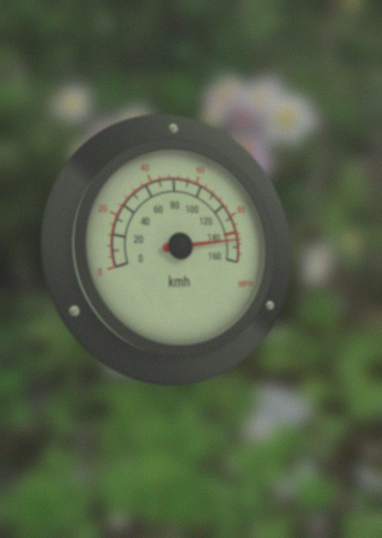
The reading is 145 km/h
